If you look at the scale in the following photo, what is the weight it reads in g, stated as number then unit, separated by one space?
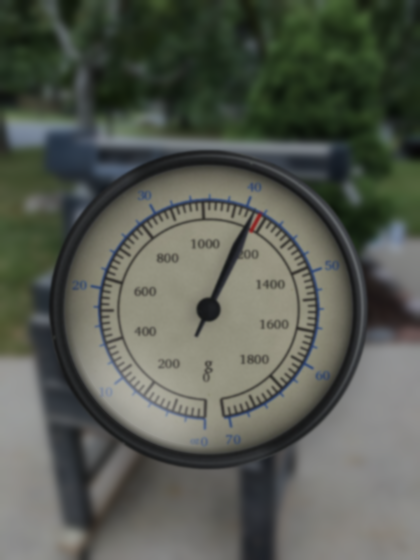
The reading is 1160 g
